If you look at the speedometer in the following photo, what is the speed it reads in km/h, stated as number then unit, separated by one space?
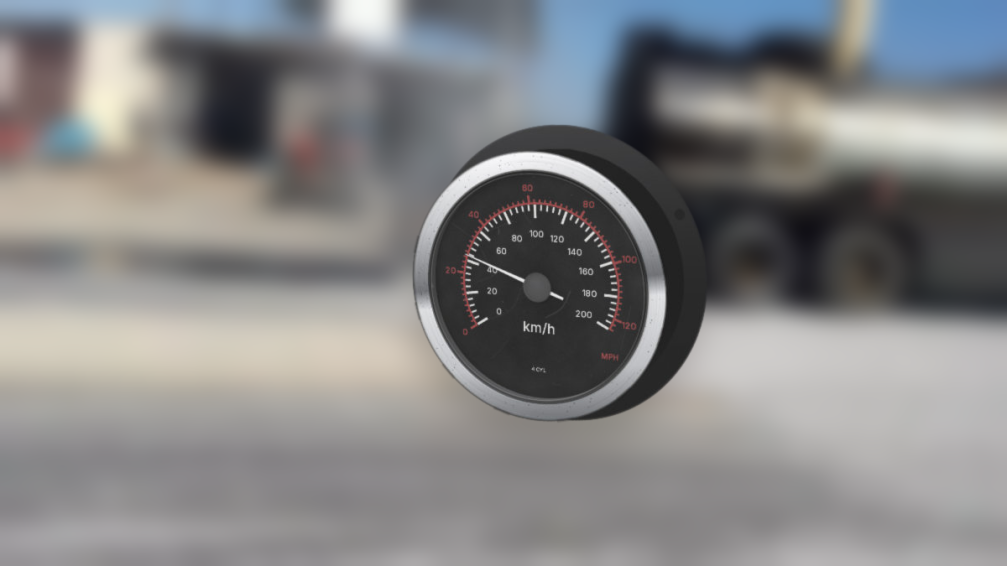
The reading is 44 km/h
